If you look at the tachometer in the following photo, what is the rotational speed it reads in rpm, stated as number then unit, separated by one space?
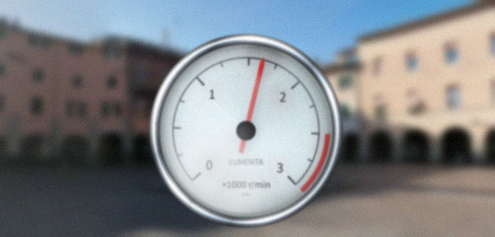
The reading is 1625 rpm
